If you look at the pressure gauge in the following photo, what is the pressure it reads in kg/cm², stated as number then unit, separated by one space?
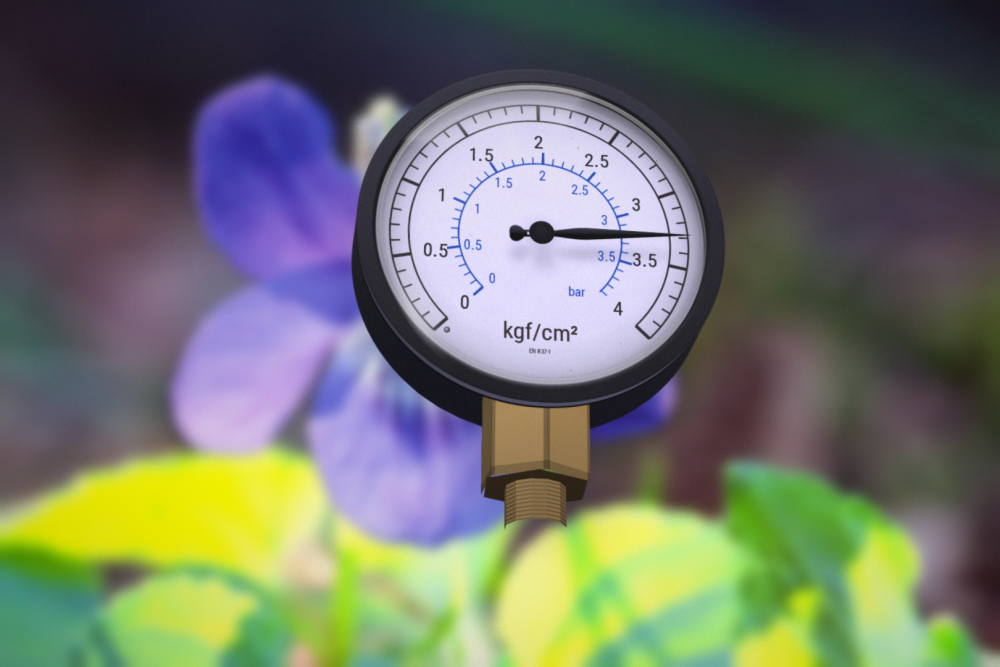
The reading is 3.3 kg/cm²
